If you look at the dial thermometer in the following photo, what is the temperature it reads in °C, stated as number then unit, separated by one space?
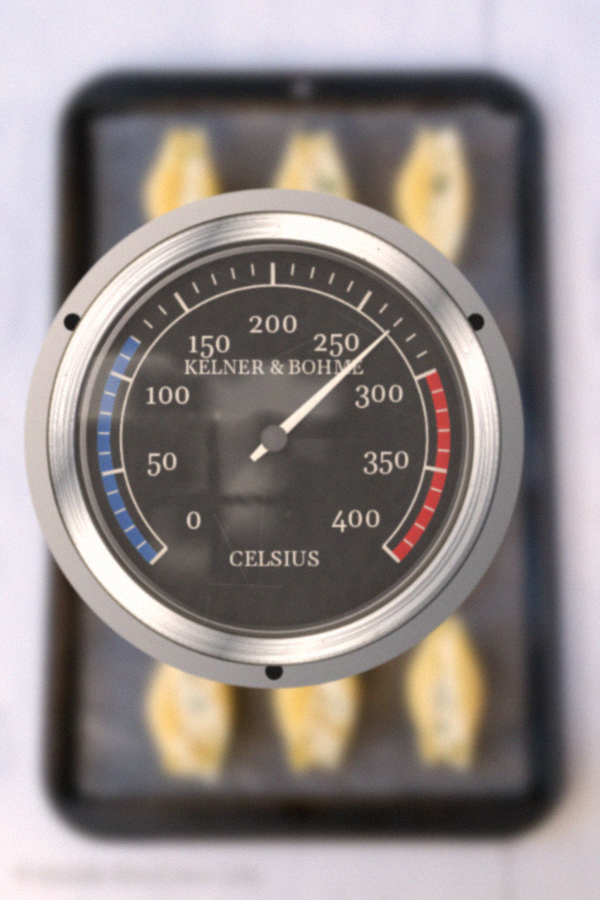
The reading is 270 °C
